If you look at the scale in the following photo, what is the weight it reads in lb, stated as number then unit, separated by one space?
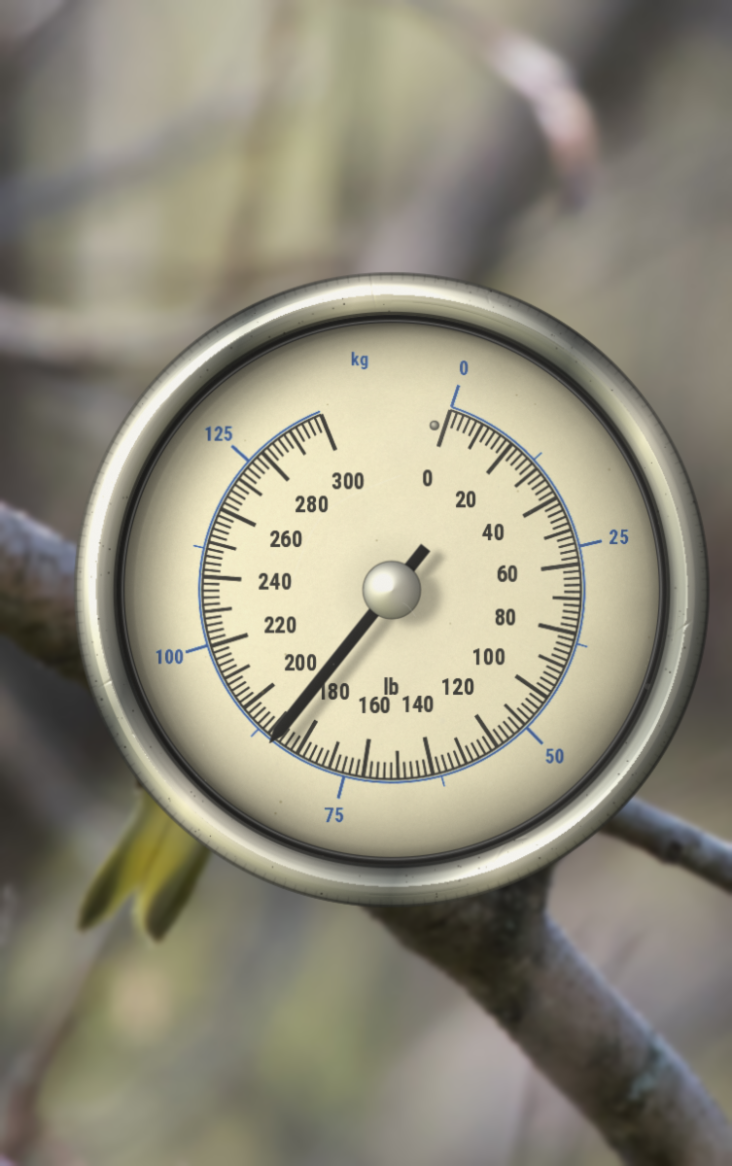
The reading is 188 lb
